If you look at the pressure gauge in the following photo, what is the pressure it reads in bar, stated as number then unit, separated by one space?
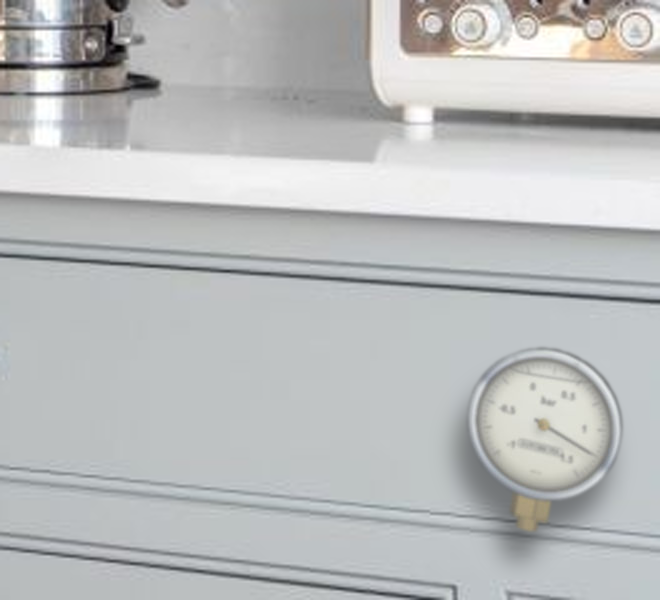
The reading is 1.25 bar
